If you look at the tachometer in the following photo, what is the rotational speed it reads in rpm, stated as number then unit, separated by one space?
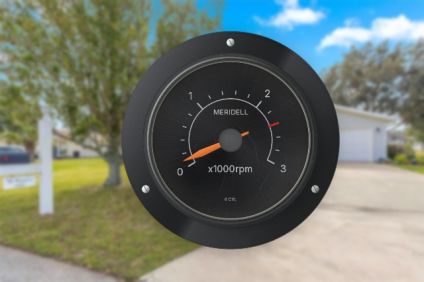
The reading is 100 rpm
